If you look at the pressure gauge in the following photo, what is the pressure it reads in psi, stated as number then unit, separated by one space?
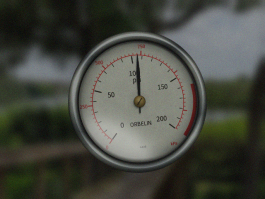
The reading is 105 psi
